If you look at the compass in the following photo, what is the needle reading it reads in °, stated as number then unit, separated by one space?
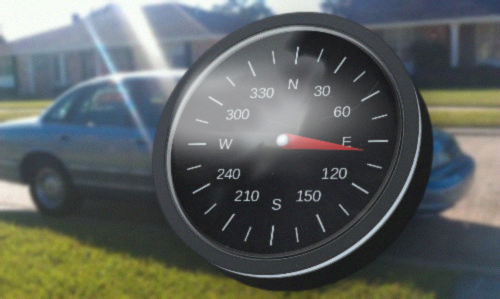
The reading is 97.5 °
